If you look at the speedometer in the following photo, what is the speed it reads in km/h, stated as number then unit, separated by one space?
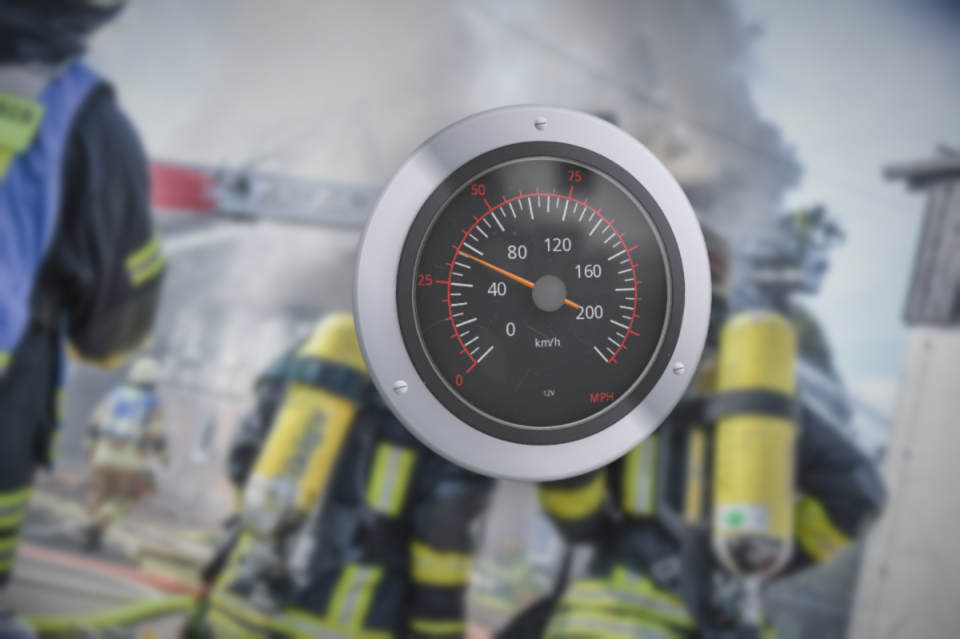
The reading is 55 km/h
